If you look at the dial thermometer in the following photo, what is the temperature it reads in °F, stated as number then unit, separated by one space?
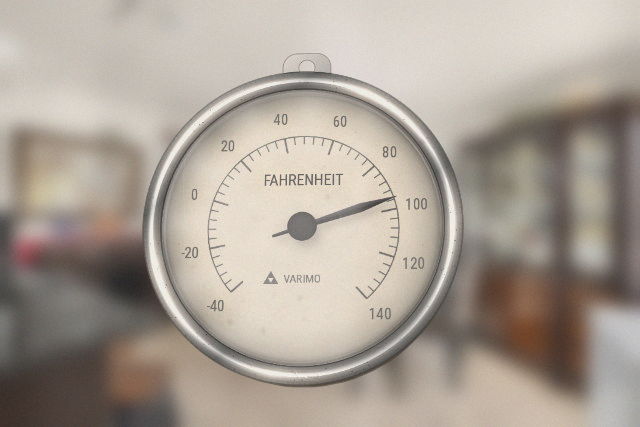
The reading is 96 °F
